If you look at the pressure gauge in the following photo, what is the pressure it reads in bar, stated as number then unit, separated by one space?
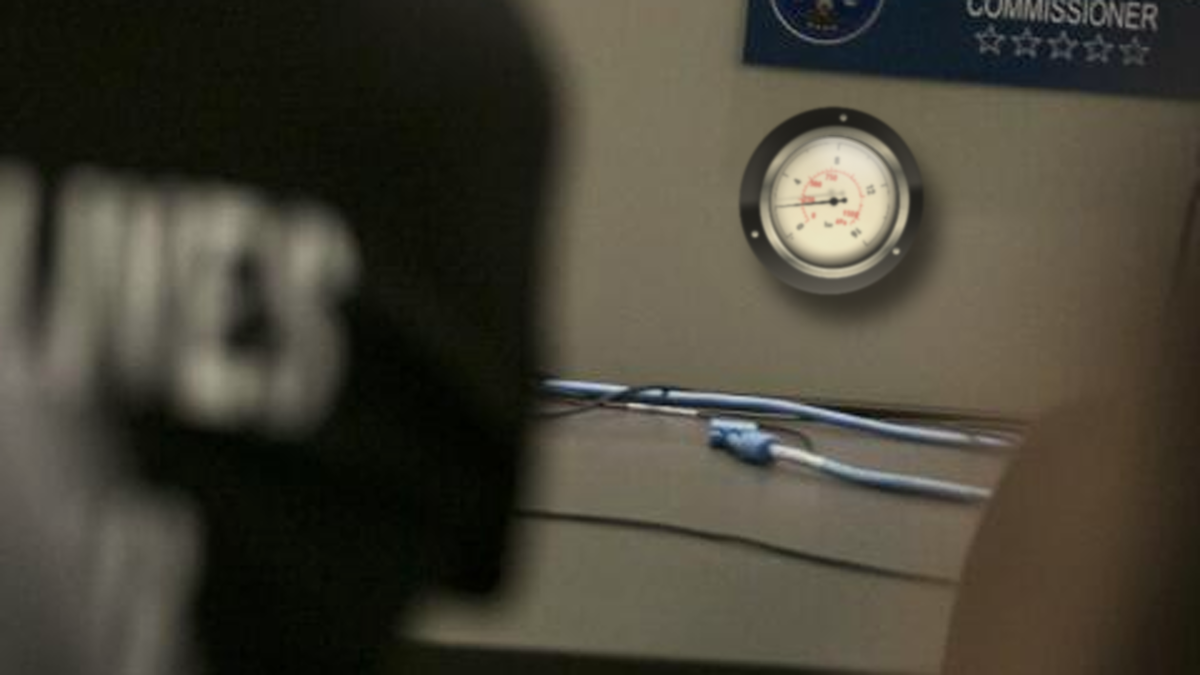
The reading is 2 bar
